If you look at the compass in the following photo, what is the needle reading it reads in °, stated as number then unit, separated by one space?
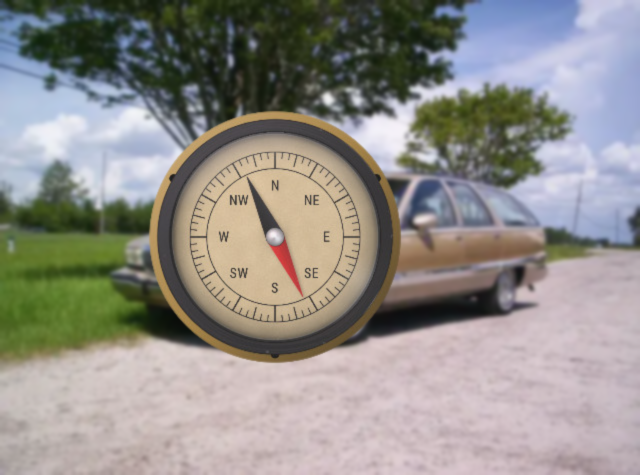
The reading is 155 °
